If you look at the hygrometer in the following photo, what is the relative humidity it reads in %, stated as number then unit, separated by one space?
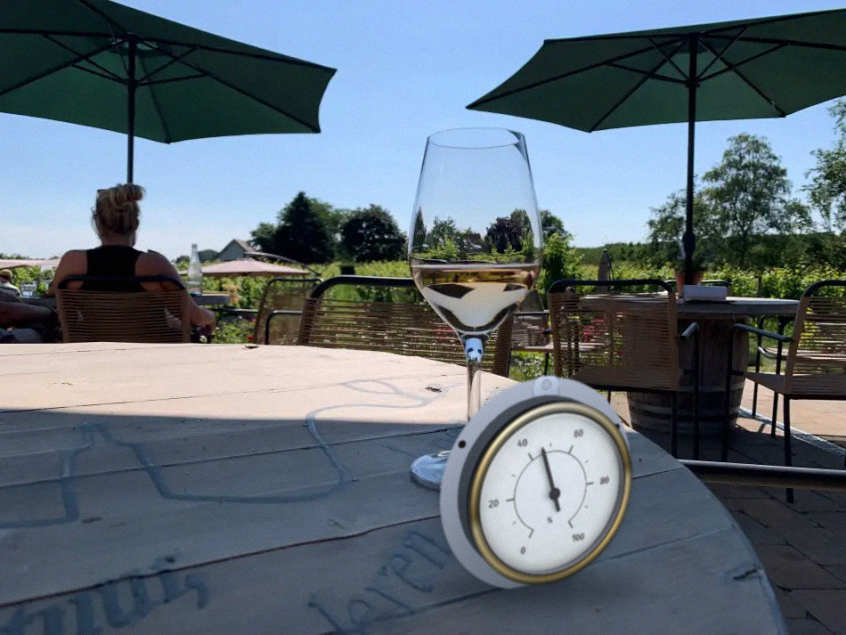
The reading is 45 %
